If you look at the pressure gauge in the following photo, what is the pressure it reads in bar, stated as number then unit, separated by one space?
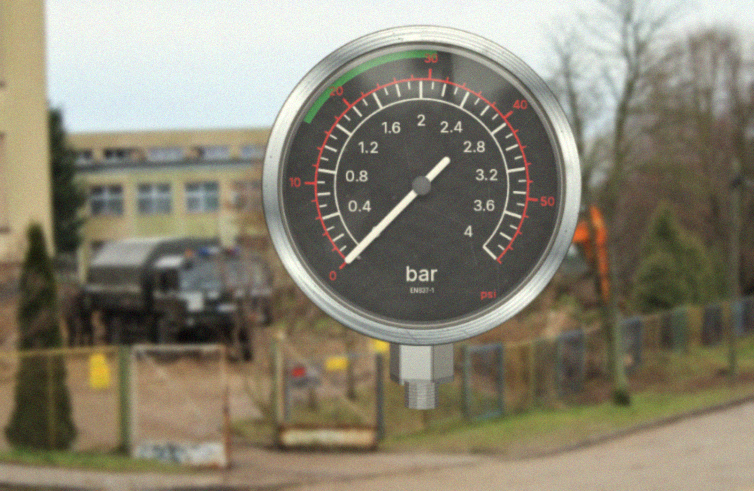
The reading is 0 bar
